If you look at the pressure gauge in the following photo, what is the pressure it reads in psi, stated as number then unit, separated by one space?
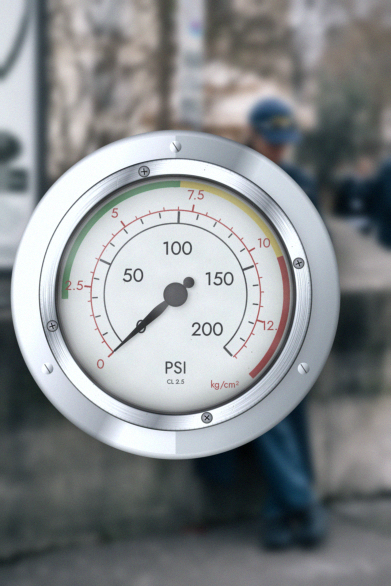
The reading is 0 psi
